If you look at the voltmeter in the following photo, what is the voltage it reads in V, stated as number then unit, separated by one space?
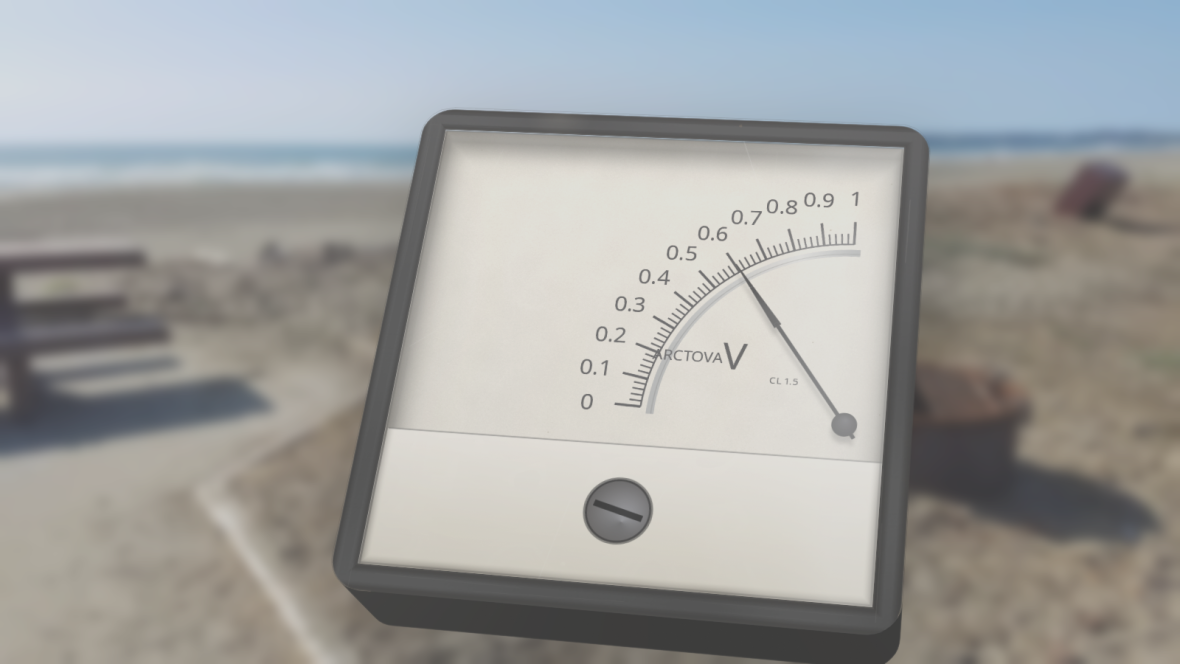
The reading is 0.6 V
